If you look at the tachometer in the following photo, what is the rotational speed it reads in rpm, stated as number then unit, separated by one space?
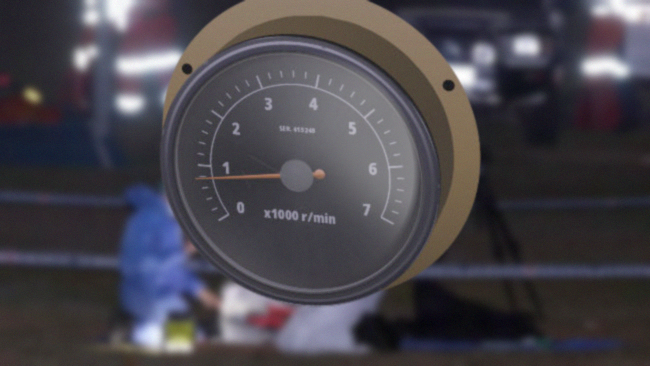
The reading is 800 rpm
